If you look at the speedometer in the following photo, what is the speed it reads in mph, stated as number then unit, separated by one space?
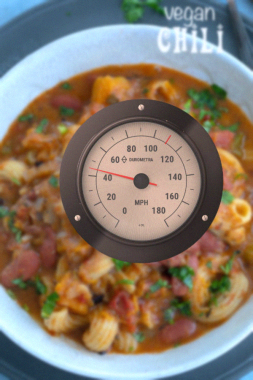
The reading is 45 mph
